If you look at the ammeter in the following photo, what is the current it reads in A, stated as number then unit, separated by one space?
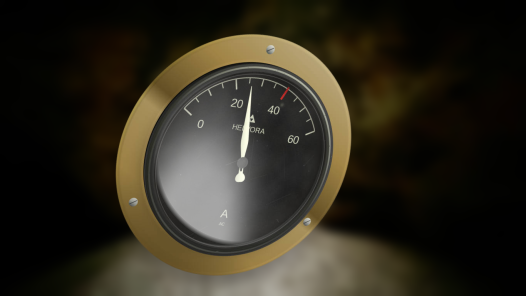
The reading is 25 A
